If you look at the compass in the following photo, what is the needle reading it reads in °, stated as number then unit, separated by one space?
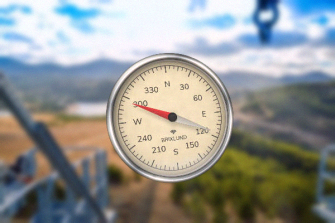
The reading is 295 °
